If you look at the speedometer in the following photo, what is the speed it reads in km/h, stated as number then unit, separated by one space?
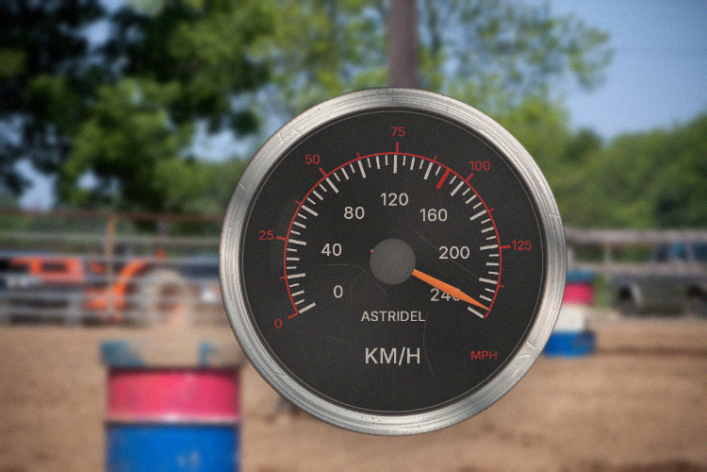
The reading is 235 km/h
